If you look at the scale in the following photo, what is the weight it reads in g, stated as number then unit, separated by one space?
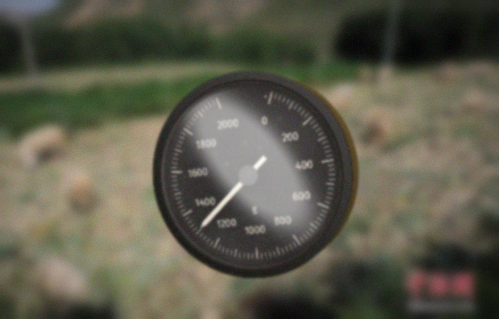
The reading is 1300 g
